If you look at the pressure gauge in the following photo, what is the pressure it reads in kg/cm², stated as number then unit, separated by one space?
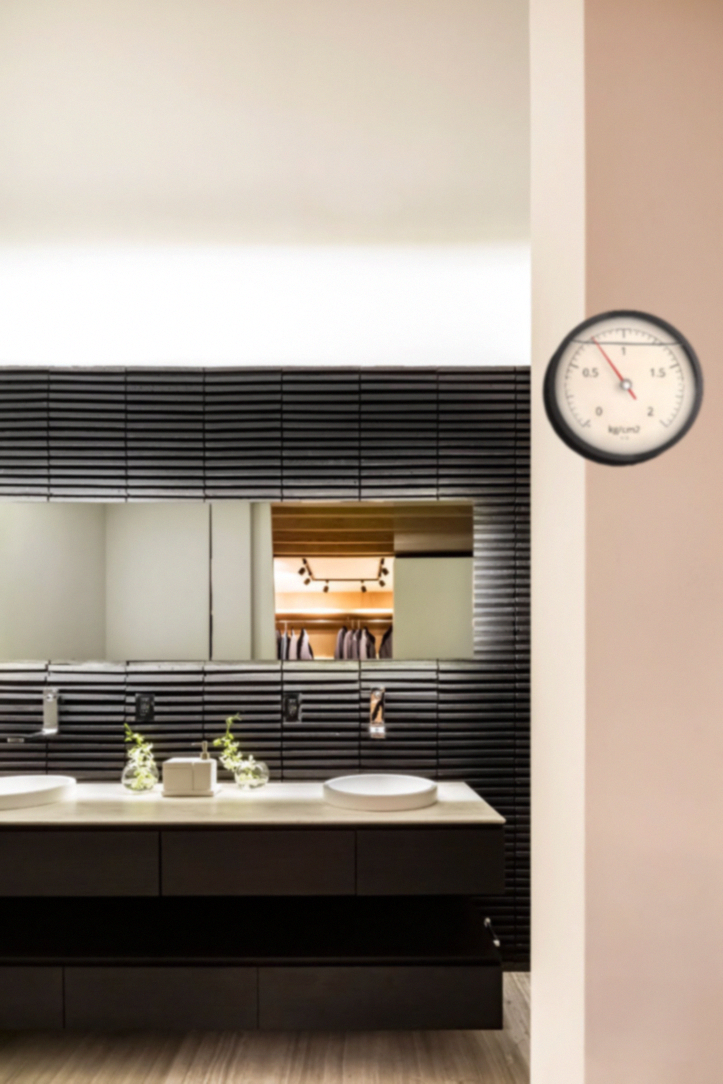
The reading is 0.75 kg/cm²
